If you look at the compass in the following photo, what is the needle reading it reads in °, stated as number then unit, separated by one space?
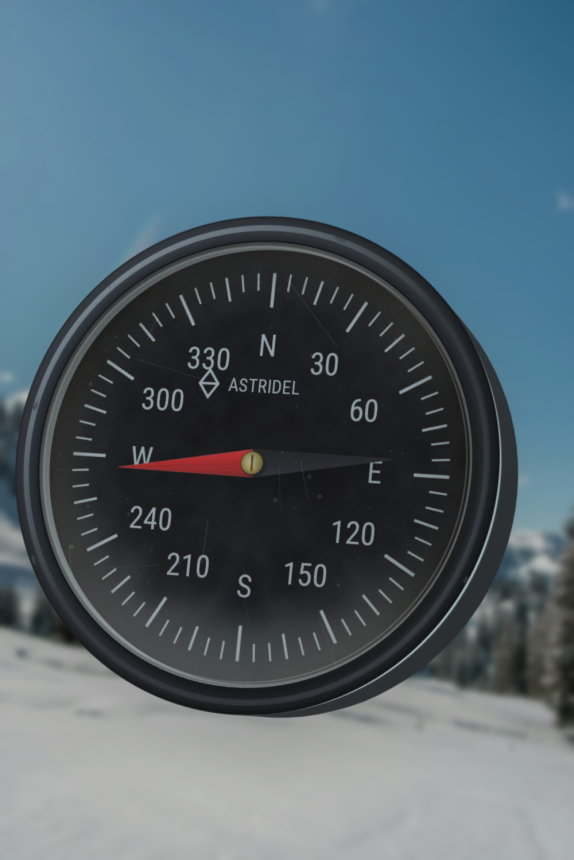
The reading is 265 °
